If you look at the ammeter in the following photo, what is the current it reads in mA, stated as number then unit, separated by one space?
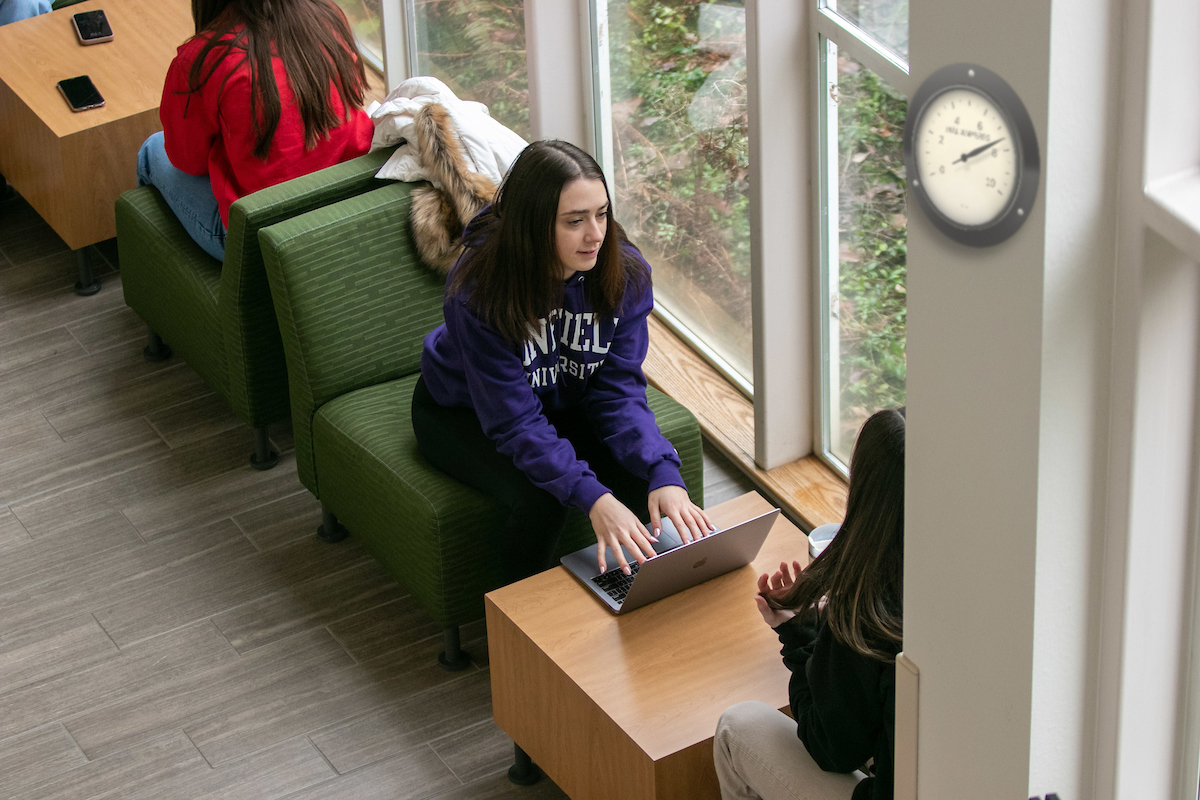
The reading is 7.5 mA
